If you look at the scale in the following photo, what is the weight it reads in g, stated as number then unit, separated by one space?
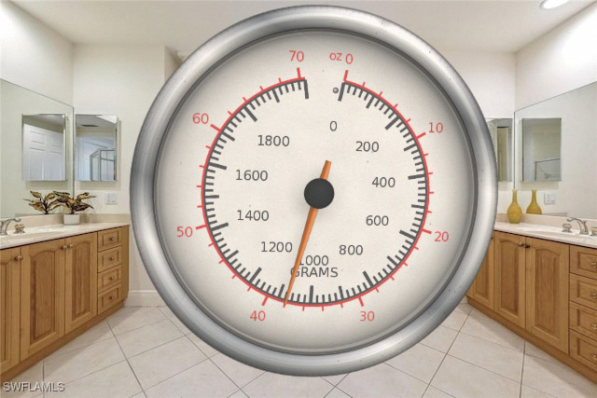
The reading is 1080 g
